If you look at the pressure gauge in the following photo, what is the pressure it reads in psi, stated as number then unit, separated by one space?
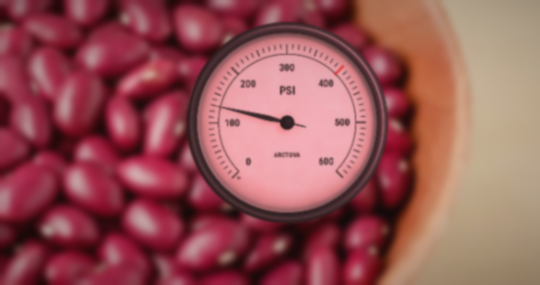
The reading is 130 psi
